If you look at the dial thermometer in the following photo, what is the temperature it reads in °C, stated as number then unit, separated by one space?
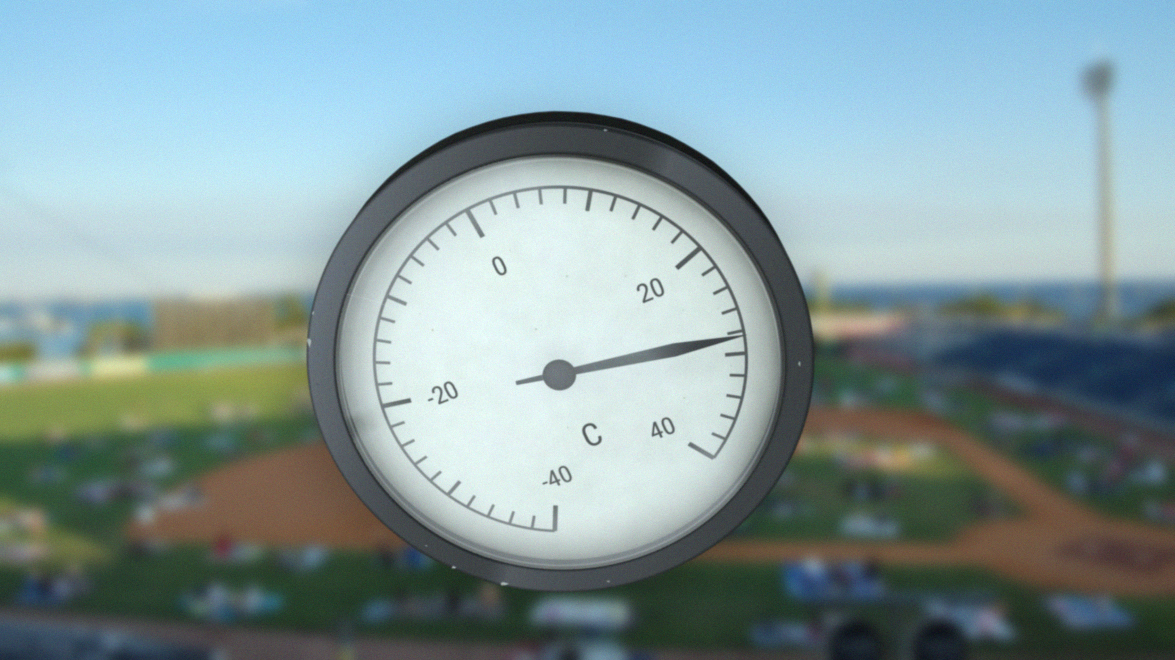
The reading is 28 °C
